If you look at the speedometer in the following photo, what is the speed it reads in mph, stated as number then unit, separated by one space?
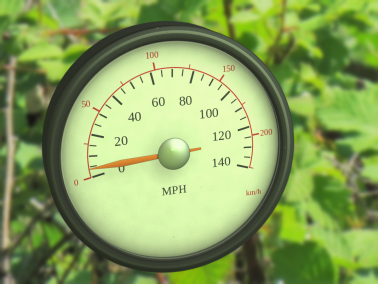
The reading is 5 mph
